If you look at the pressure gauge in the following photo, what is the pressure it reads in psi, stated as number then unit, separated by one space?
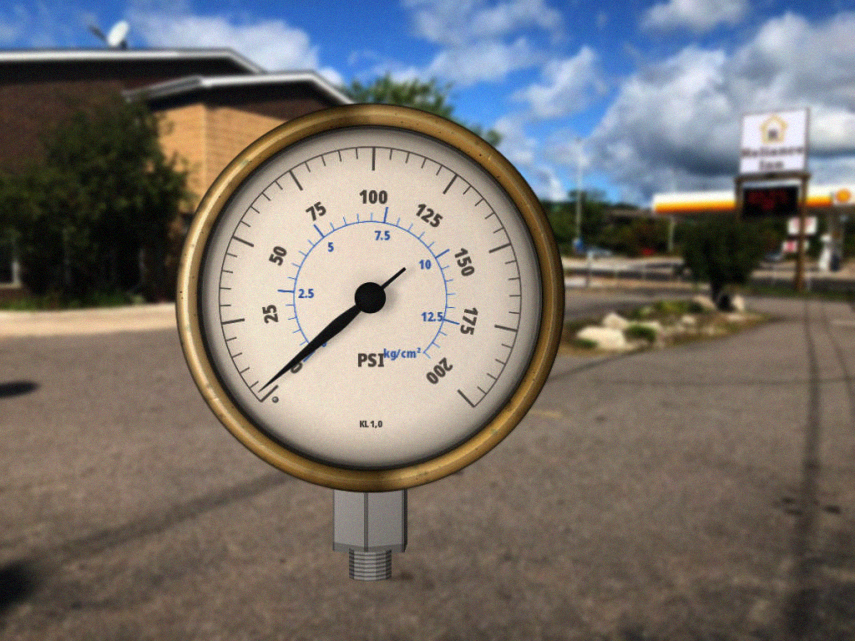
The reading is 2.5 psi
